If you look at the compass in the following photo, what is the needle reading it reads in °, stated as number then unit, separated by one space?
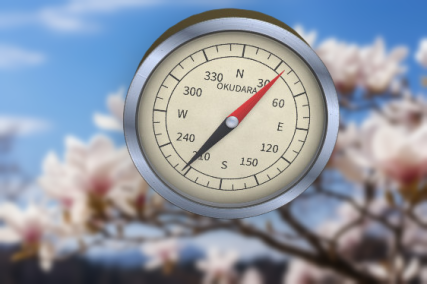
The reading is 35 °
